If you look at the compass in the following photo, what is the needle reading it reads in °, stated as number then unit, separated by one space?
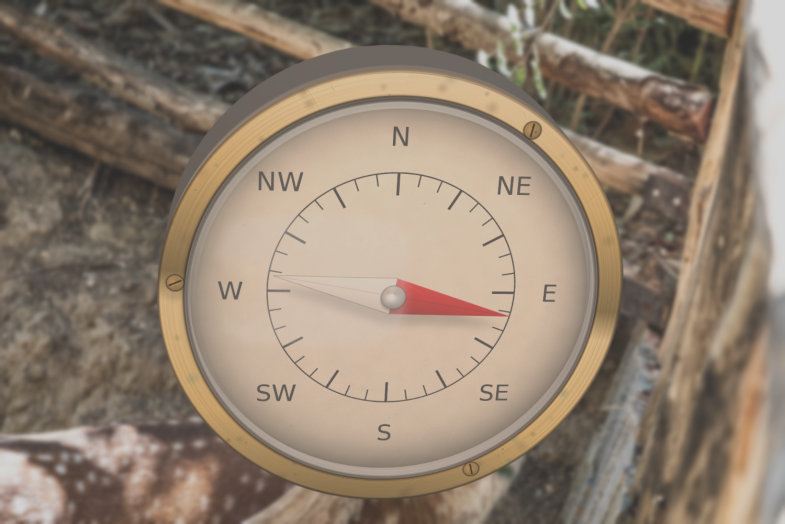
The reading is 100 °
